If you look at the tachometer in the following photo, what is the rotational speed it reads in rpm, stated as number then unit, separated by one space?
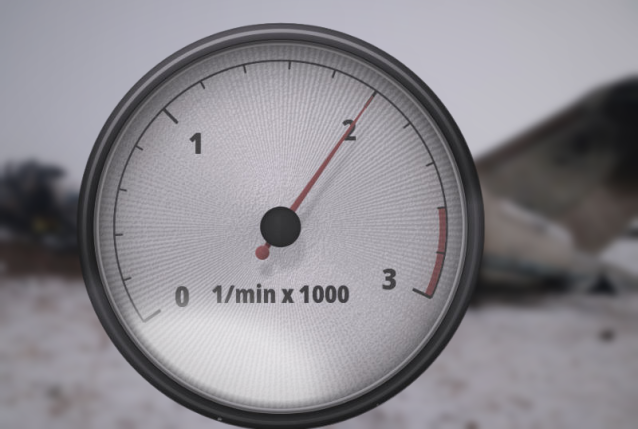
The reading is 2000 rpm
